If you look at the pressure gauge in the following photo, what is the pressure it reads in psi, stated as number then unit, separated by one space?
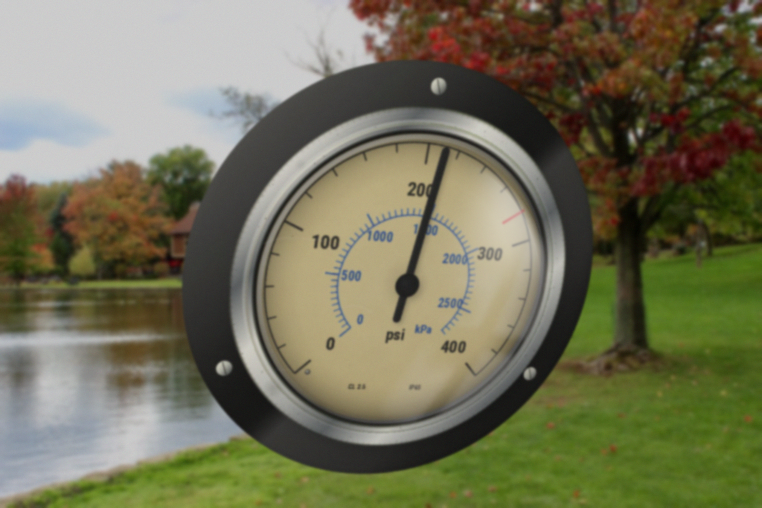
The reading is 210 psi
